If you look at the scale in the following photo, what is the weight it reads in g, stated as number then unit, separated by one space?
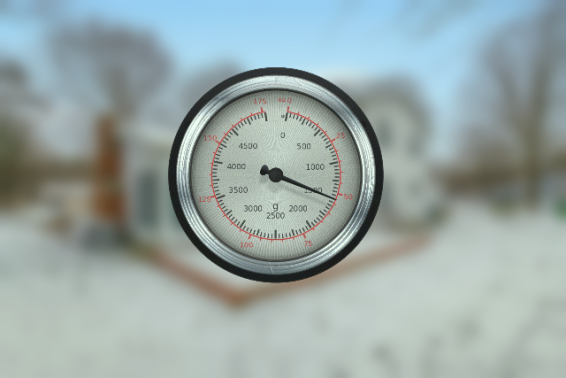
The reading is 1500 g
